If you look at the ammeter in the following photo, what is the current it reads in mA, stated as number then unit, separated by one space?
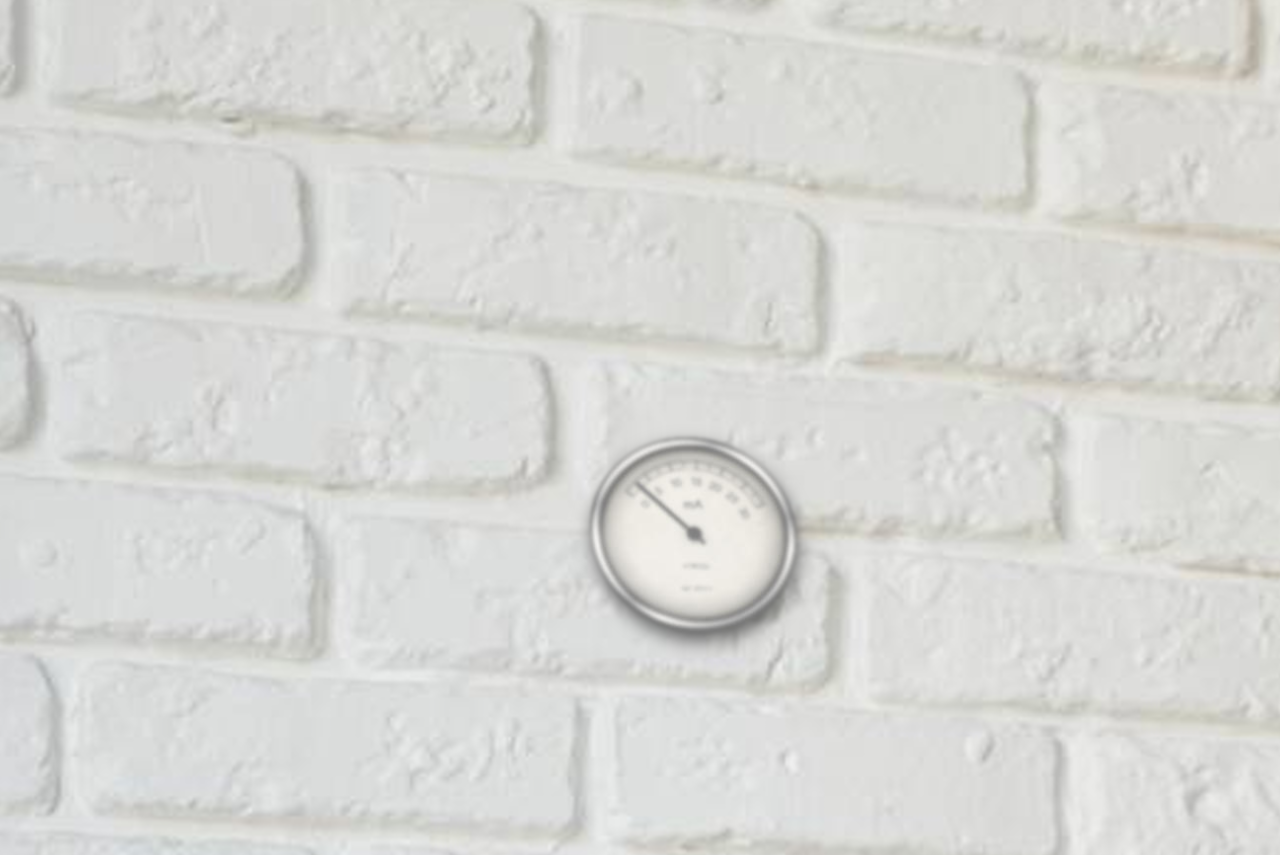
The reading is 2.5 mA
